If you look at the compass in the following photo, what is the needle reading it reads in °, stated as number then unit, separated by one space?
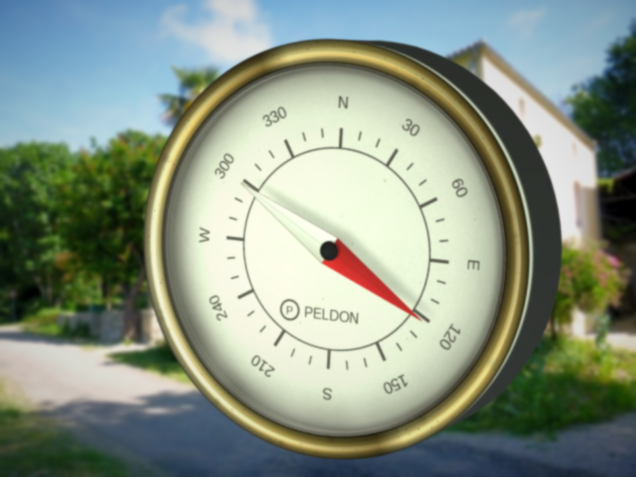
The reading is 120 °
